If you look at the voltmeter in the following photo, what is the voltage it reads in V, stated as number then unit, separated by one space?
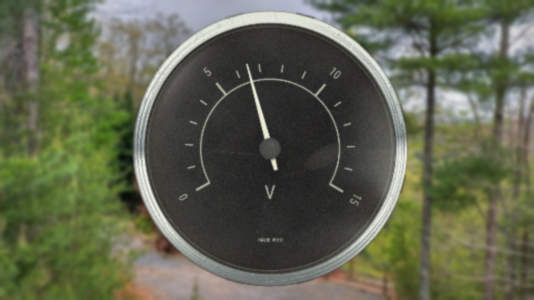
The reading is 6.5 V
